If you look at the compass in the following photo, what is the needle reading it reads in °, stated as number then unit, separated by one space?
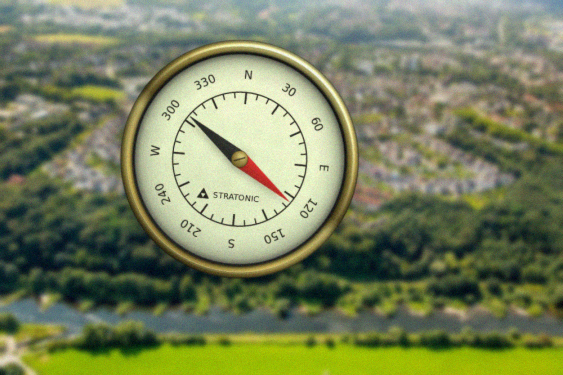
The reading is 125 °
